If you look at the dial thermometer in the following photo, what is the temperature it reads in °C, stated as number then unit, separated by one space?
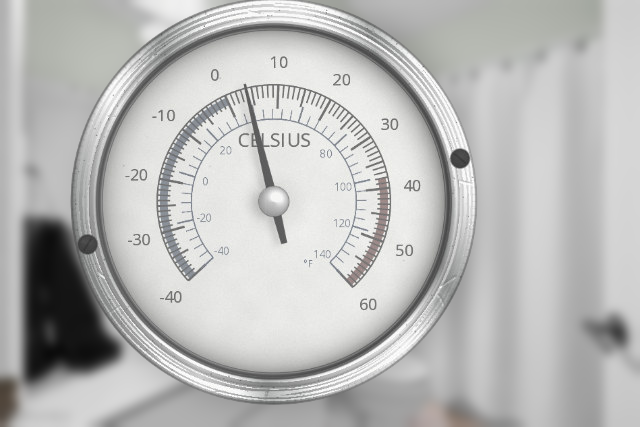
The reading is 4 °C
